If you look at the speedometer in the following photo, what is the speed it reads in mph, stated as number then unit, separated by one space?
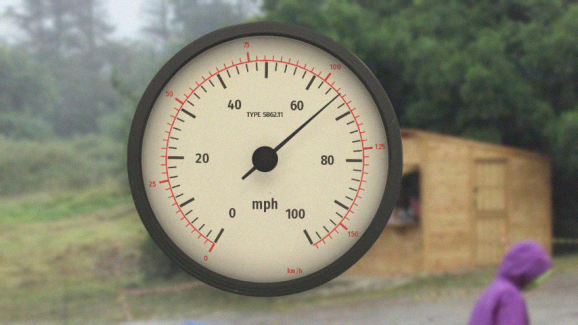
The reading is 66 mph
